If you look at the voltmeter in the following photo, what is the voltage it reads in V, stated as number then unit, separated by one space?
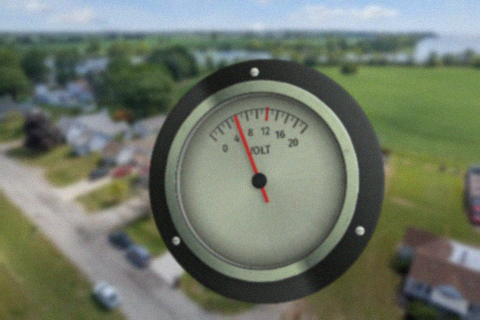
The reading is 6 V
